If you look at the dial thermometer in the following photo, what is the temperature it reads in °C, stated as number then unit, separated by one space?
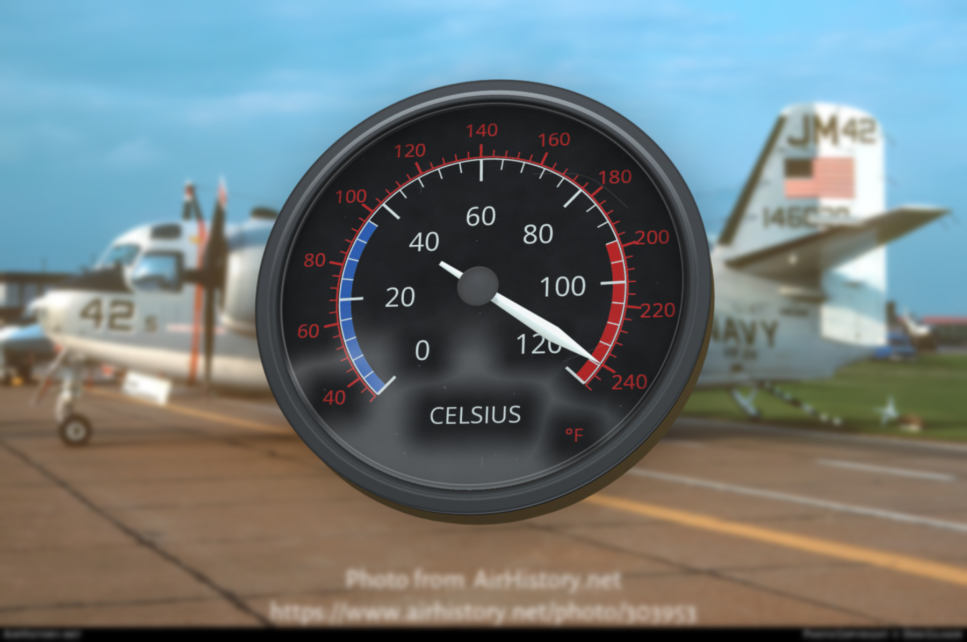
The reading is 116 °C
